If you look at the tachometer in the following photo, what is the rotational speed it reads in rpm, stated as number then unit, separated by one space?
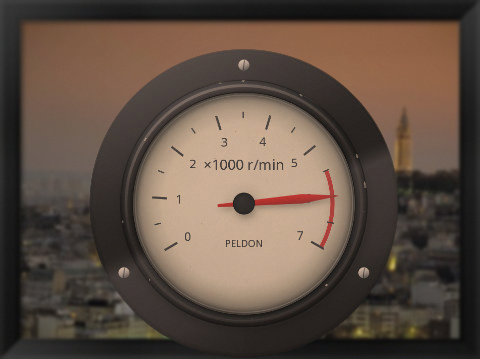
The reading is 6000 rpm
